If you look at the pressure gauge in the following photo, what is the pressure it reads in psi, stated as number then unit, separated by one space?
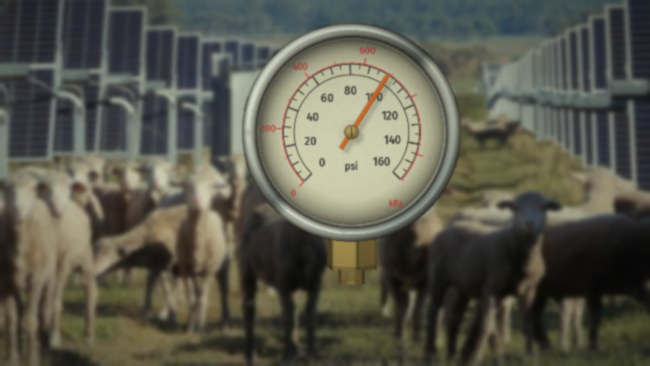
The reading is 100 psi
